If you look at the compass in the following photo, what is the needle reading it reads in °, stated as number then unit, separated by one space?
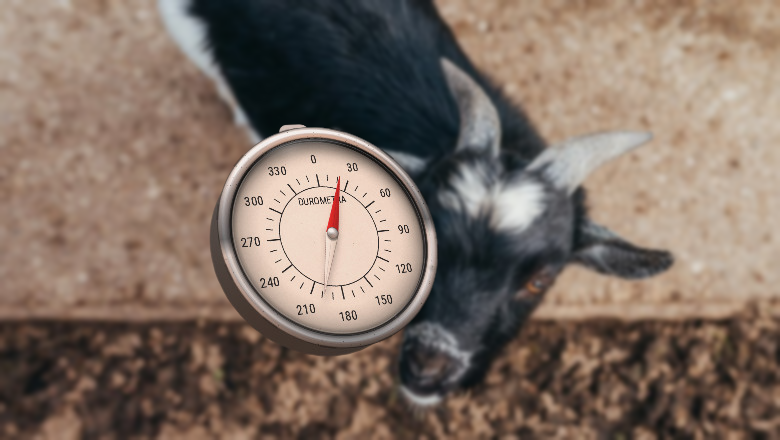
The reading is 20 °
